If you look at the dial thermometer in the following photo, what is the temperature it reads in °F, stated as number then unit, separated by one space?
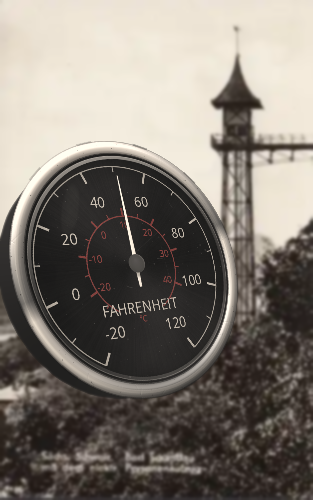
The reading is 50 °F
